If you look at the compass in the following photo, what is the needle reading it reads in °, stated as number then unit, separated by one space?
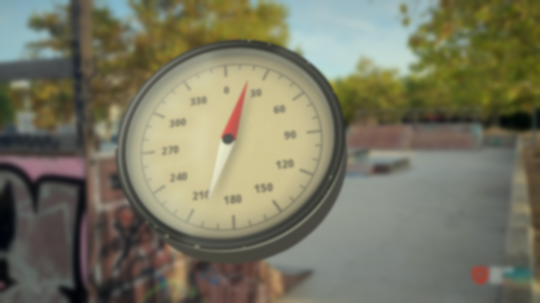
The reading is 20 °
